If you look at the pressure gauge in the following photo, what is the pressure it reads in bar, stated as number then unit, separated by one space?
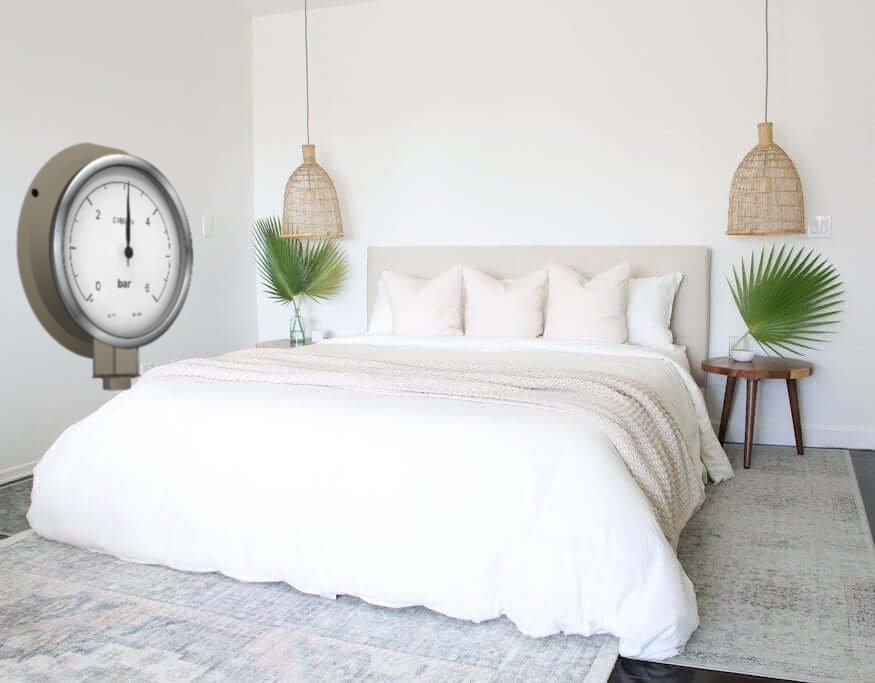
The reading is 3 bar
